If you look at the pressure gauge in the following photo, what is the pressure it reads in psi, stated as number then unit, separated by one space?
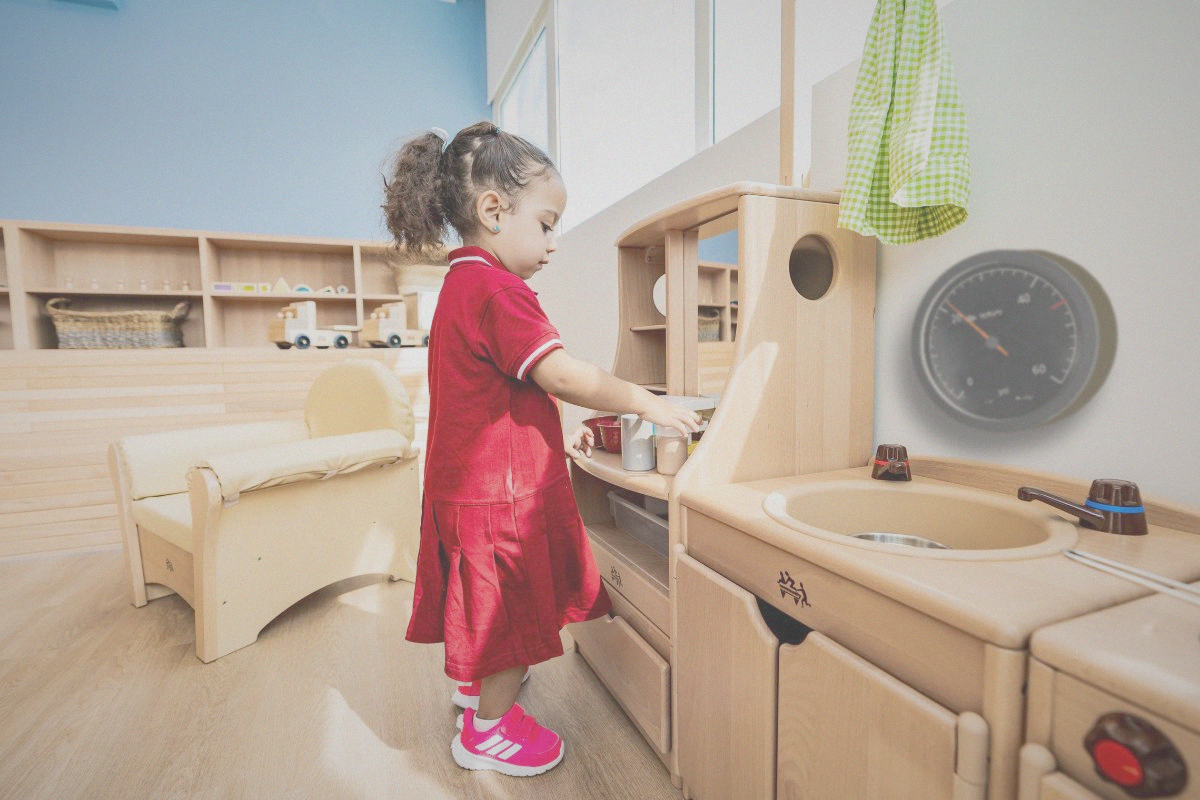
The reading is 22 psi
